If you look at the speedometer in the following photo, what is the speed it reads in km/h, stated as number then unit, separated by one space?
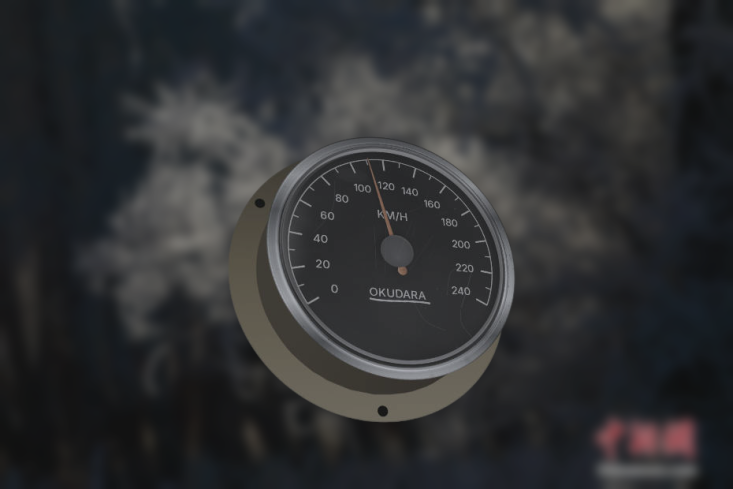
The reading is 110 km/h
